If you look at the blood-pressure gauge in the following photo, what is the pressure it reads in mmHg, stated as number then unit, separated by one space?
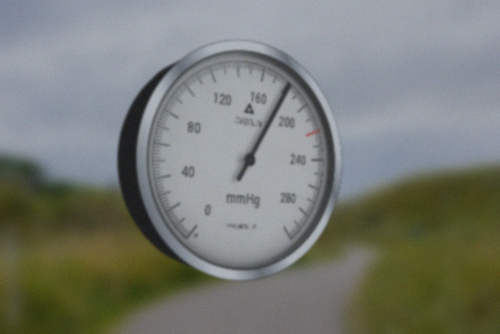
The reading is 180 mmHg
